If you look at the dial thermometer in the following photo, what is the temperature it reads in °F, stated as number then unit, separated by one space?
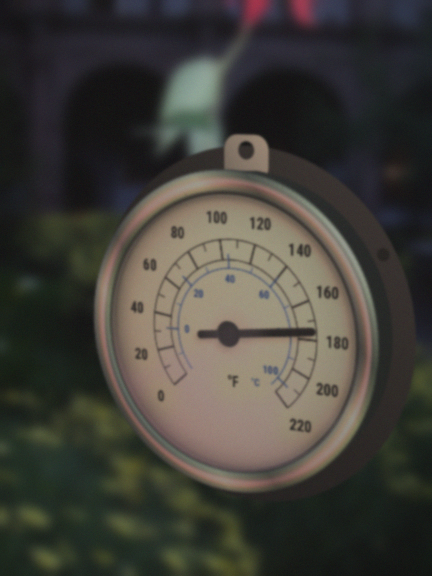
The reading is 175 °F
